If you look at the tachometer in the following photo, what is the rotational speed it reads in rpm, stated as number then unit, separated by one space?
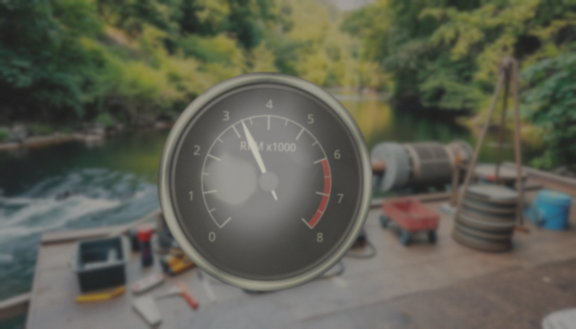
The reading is 3250 rpm
